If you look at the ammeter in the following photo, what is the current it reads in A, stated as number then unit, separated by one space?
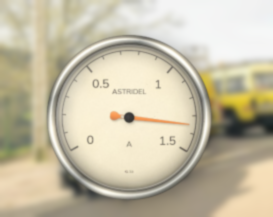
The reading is 1.35 A
